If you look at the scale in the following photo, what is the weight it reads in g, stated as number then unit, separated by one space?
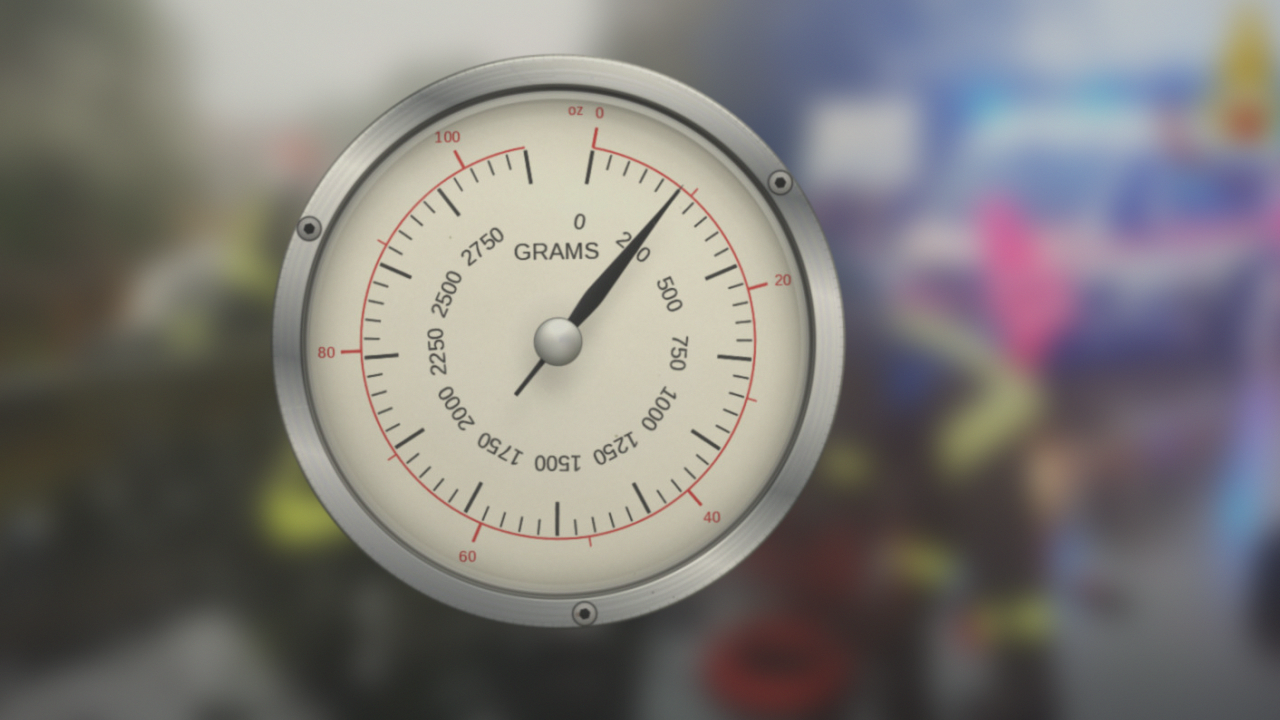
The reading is 250 g
